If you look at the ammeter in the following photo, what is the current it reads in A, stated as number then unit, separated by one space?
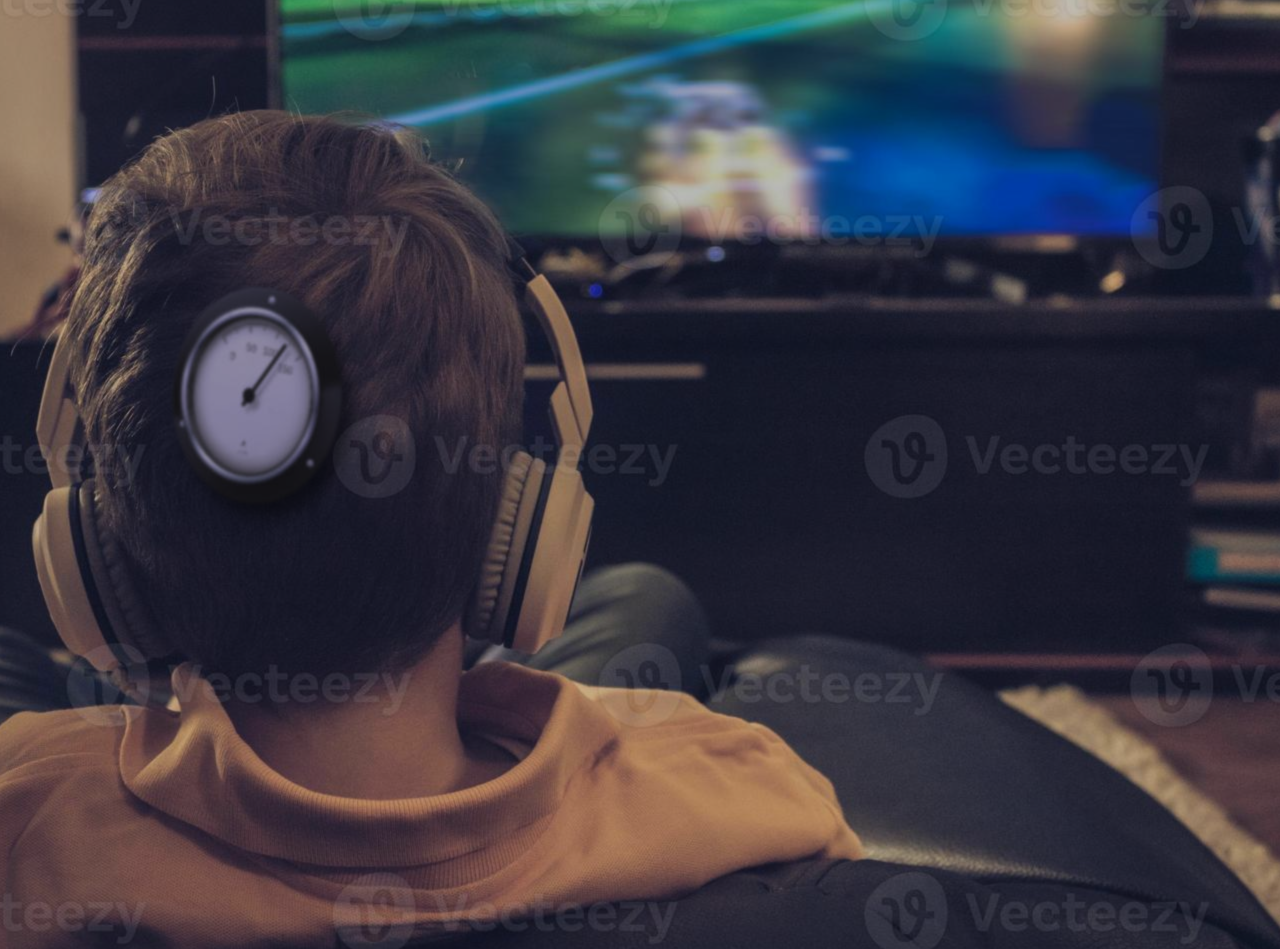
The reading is 125 A
